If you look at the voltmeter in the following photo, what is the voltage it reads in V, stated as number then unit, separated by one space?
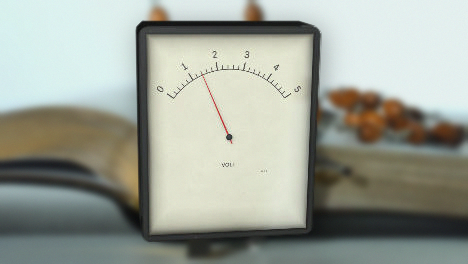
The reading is 1.4 V
